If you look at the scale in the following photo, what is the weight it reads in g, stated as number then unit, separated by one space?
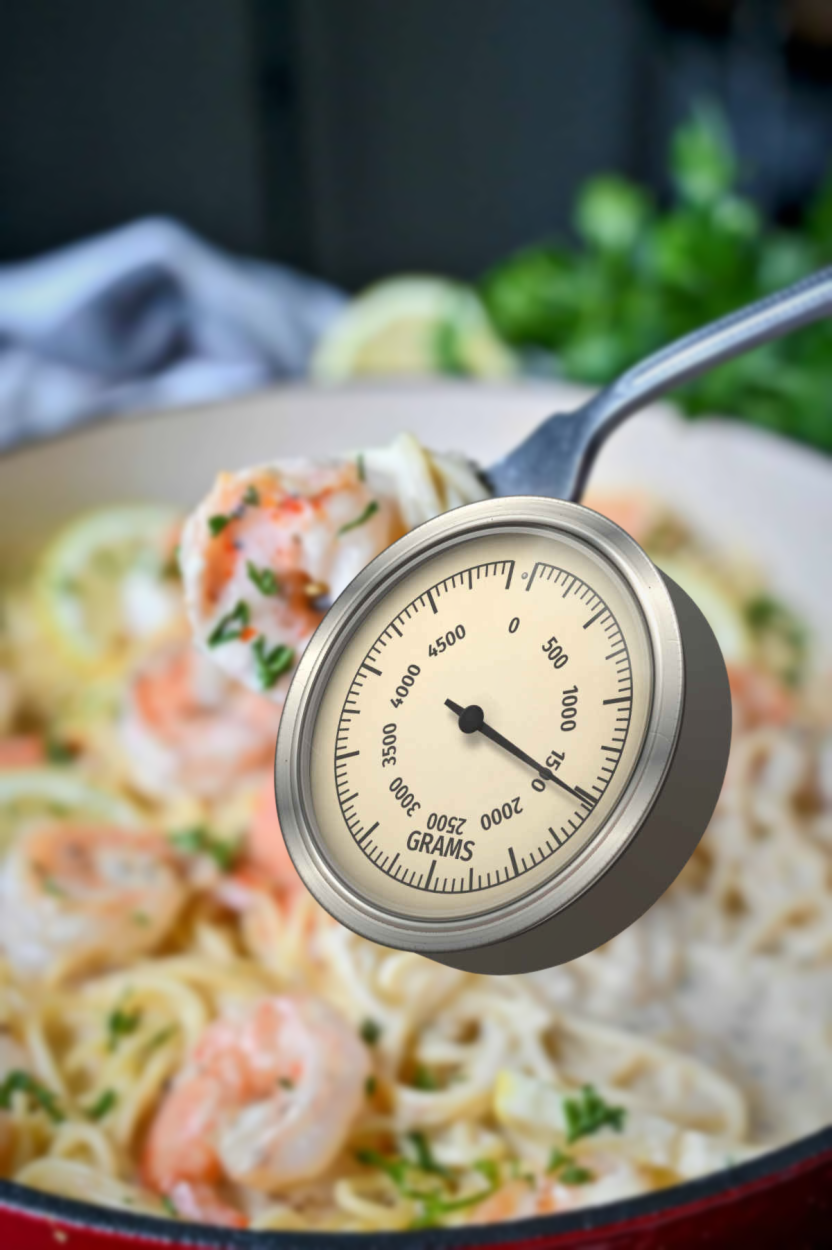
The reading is 1525 g
